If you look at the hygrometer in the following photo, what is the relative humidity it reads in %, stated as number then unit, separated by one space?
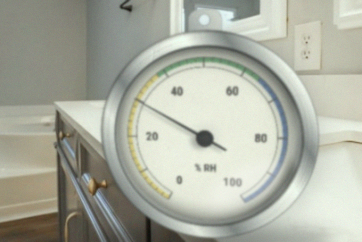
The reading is 30 %
